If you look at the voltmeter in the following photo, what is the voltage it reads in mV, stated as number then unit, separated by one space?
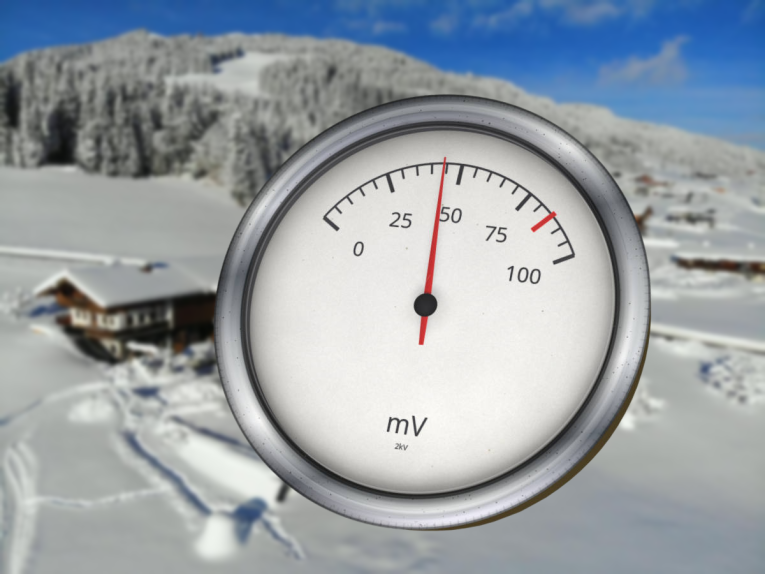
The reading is 45 mV
